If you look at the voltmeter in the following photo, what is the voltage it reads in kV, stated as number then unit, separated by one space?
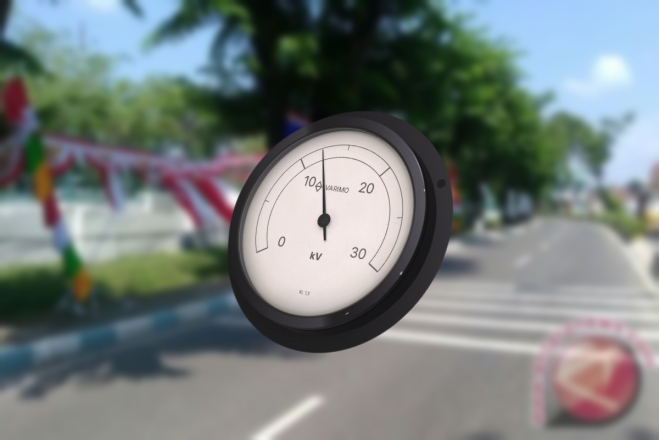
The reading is 12.5 kV
